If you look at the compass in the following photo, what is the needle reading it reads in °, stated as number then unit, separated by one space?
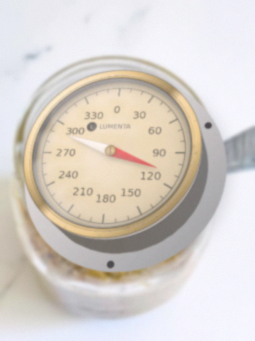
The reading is 110 °
